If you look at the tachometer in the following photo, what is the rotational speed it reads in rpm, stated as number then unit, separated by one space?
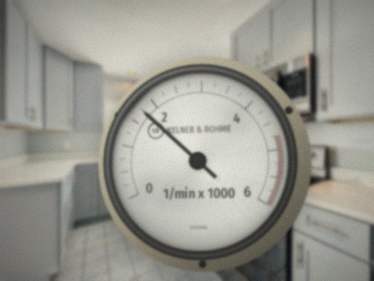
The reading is 1750 rpm
